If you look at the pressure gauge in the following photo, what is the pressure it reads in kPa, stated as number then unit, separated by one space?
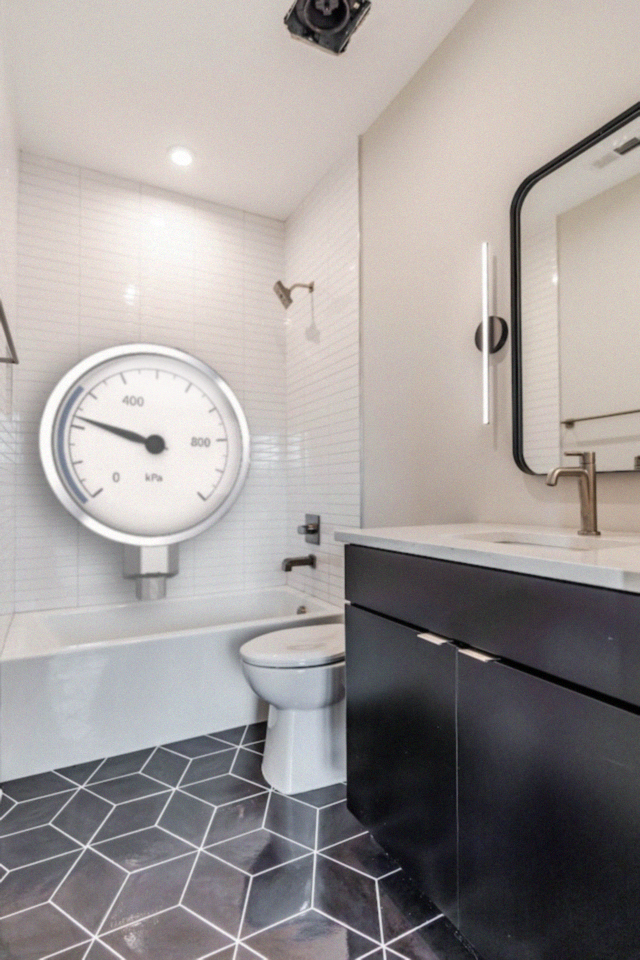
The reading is 225 kPa
